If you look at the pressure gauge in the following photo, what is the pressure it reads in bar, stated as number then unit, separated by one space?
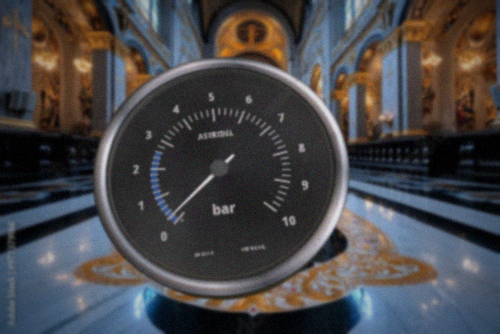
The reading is 0.2 bar
